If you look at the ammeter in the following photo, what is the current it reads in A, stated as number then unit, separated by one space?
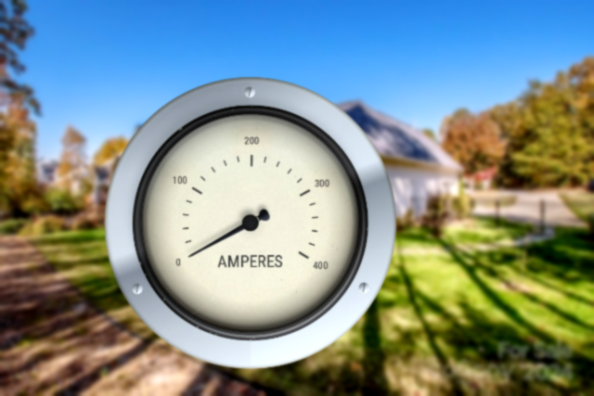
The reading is 0 A
